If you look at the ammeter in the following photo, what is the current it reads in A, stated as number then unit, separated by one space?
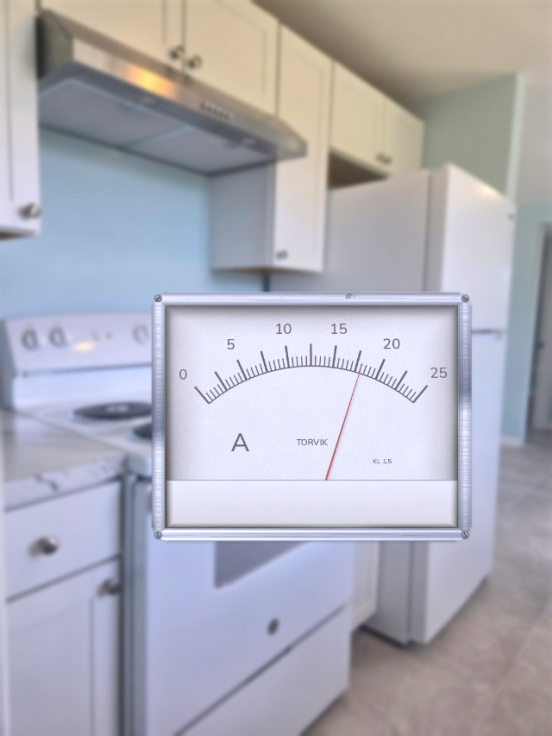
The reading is 18 A
